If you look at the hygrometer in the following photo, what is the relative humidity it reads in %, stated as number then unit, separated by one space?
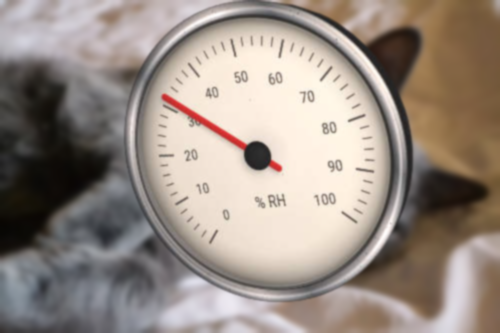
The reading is 32 %
